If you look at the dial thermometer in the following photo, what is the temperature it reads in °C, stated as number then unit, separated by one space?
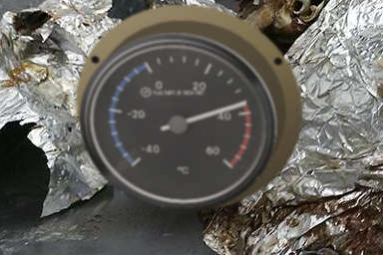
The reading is 36 °C
